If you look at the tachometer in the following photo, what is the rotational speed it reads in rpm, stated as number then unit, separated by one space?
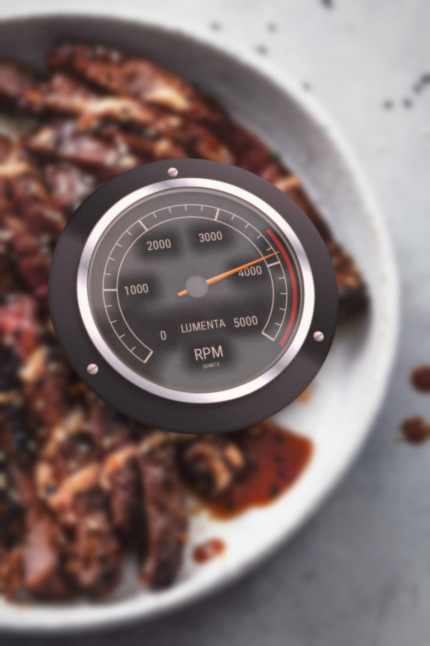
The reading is 3900 rpm
